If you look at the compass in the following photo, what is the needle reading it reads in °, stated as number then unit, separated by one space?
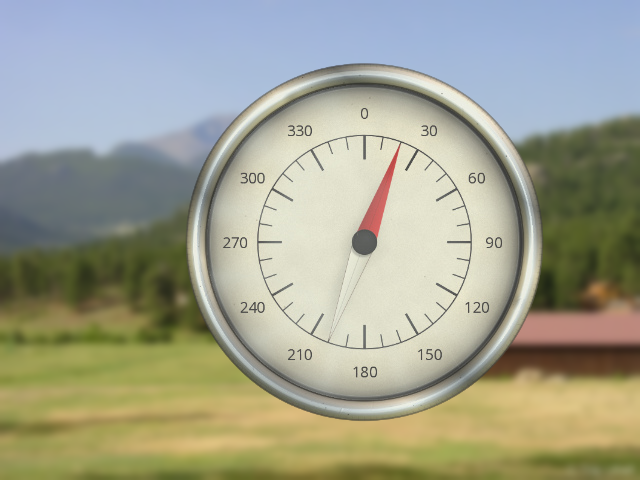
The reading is 20 °
